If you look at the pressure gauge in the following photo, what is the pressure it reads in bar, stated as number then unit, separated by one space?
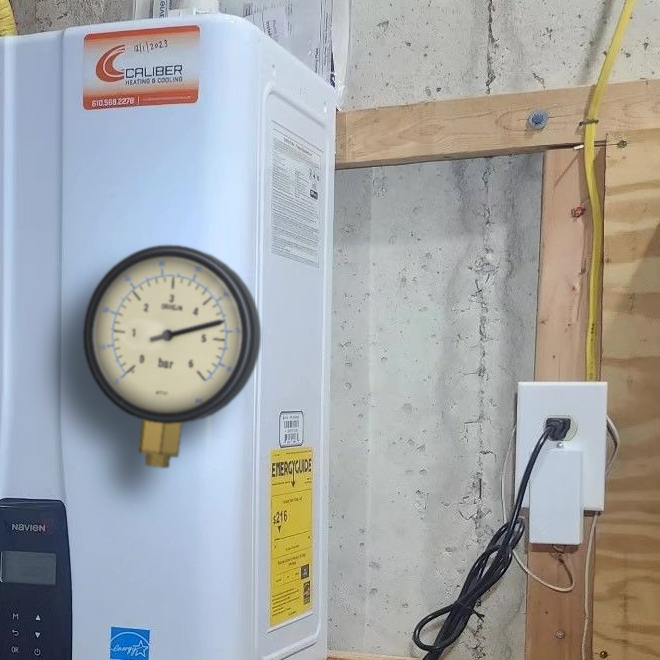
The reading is 4.6 bar
